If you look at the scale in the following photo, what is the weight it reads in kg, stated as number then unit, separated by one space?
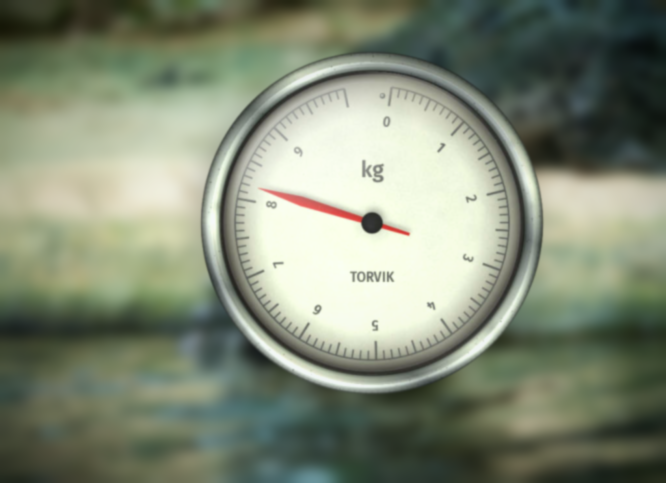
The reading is 8.2 kg
